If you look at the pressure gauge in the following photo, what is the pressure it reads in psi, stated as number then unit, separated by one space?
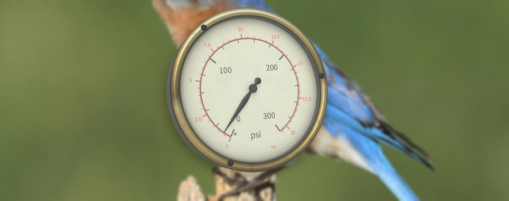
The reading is 10 psi
